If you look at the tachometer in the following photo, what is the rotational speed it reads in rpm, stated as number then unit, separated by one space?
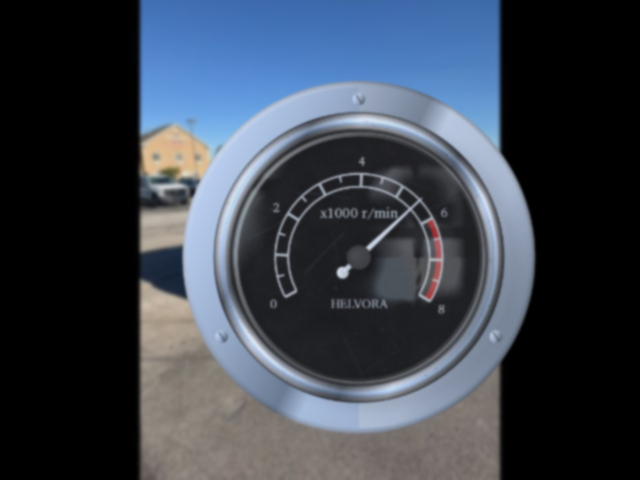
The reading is 5500 rpm
